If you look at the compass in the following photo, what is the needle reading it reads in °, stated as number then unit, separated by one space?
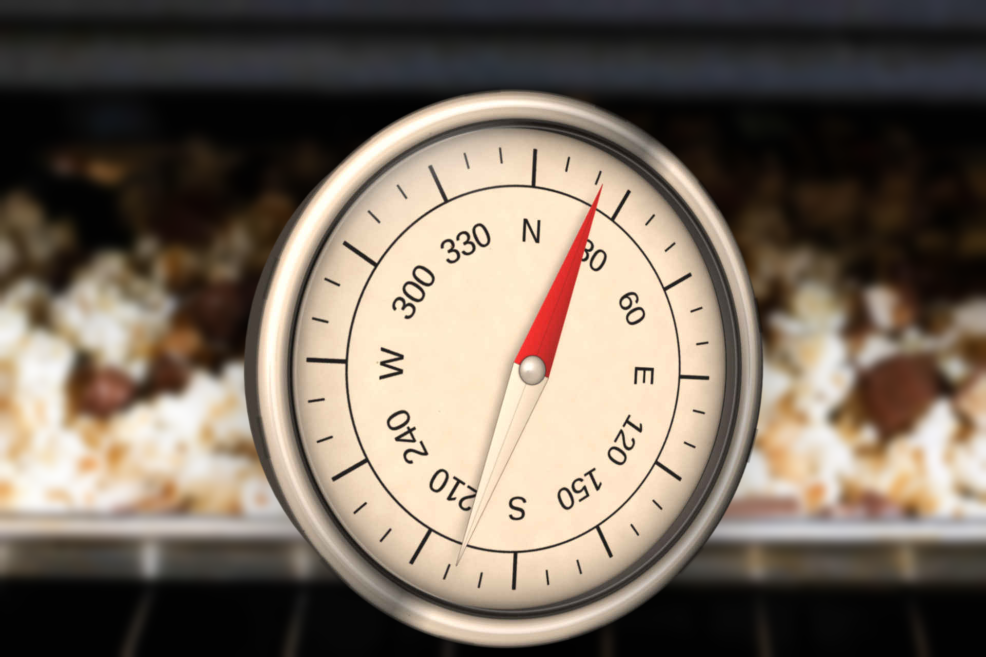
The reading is 20 °
